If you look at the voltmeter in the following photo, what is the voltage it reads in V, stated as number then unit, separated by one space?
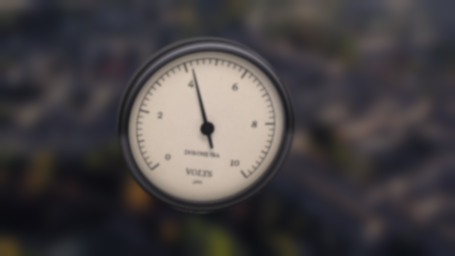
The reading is 4.2 V
